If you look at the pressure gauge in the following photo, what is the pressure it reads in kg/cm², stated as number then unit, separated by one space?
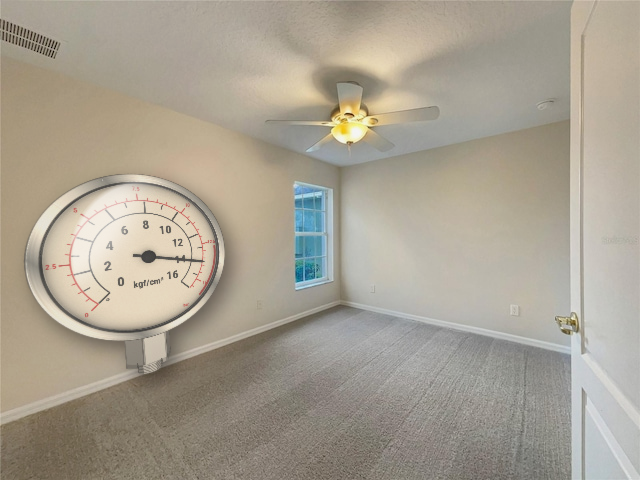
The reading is 14 kg/cm²
